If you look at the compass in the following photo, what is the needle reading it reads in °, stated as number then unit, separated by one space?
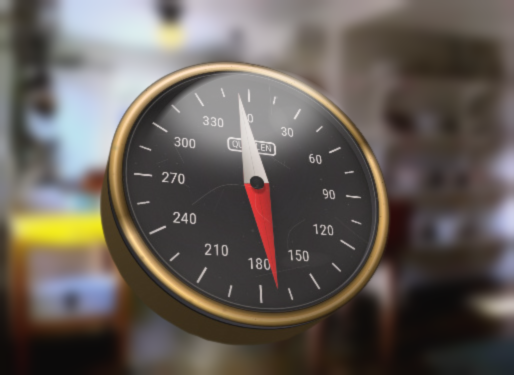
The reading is 172.5 °
